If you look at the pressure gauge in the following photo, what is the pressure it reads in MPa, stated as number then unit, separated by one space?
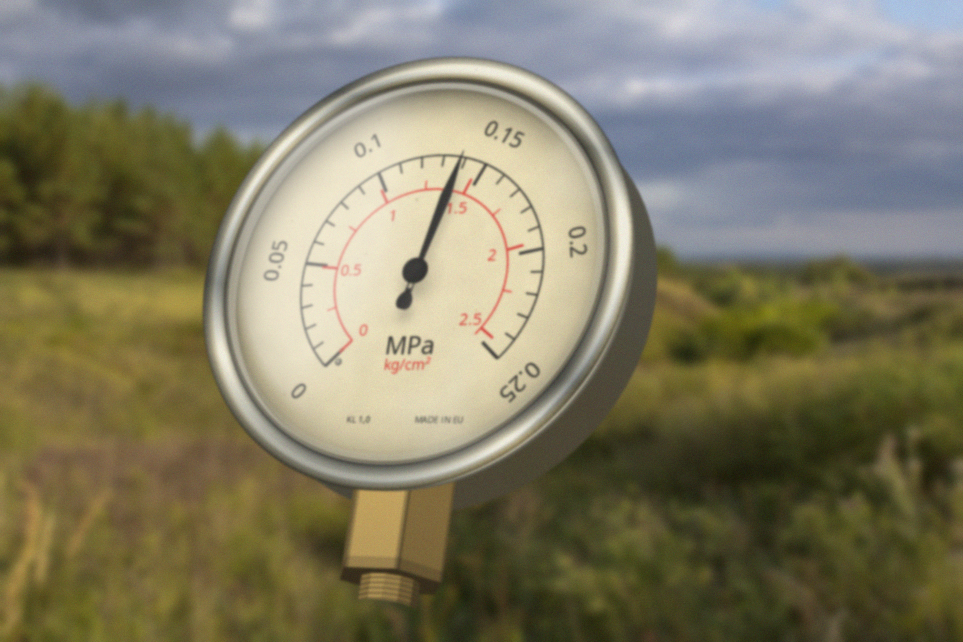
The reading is 0.14 MPa
